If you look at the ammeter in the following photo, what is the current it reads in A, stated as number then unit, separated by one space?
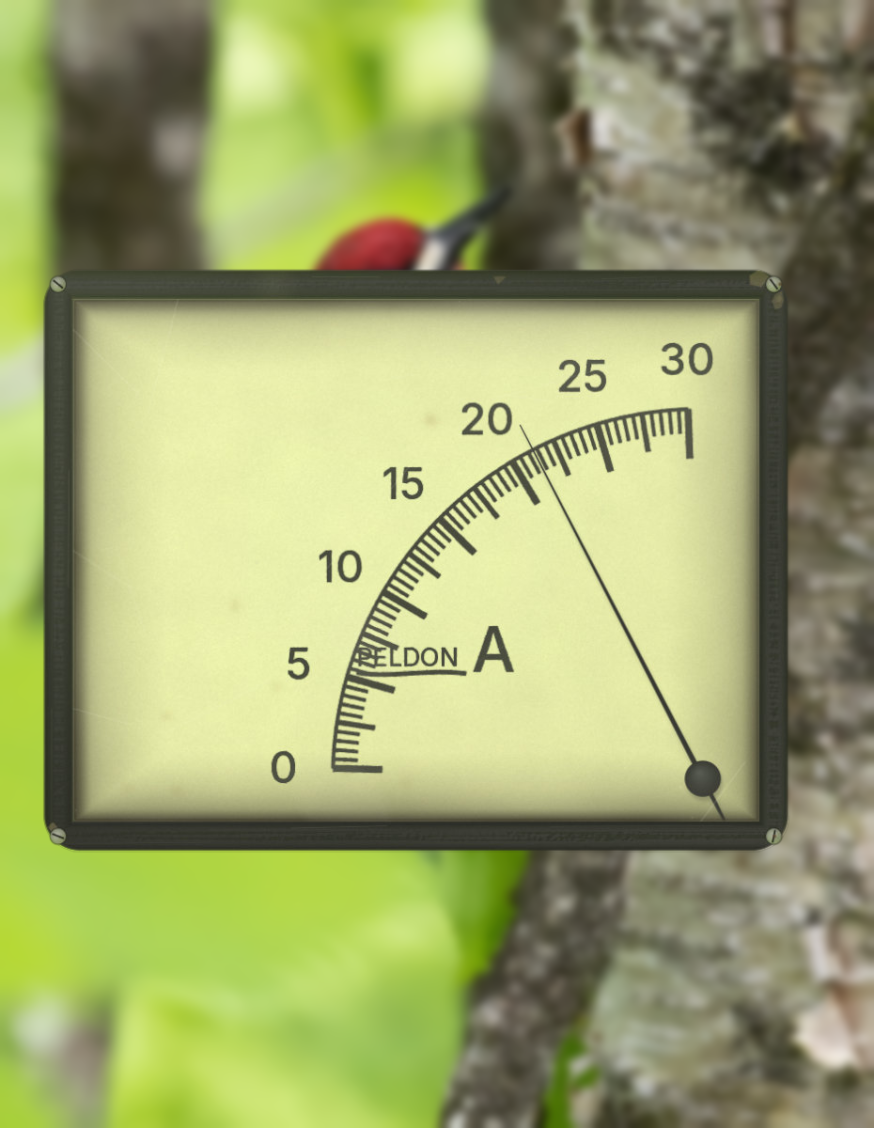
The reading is 21.25 A
